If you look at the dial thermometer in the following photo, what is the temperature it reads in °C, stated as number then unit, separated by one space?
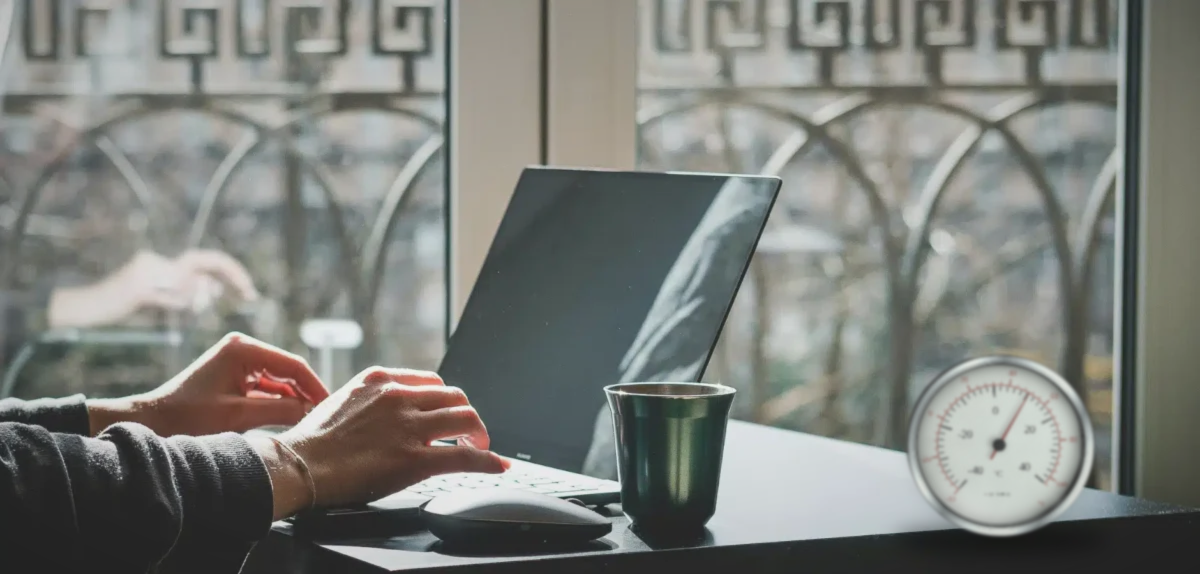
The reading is 10 °C
